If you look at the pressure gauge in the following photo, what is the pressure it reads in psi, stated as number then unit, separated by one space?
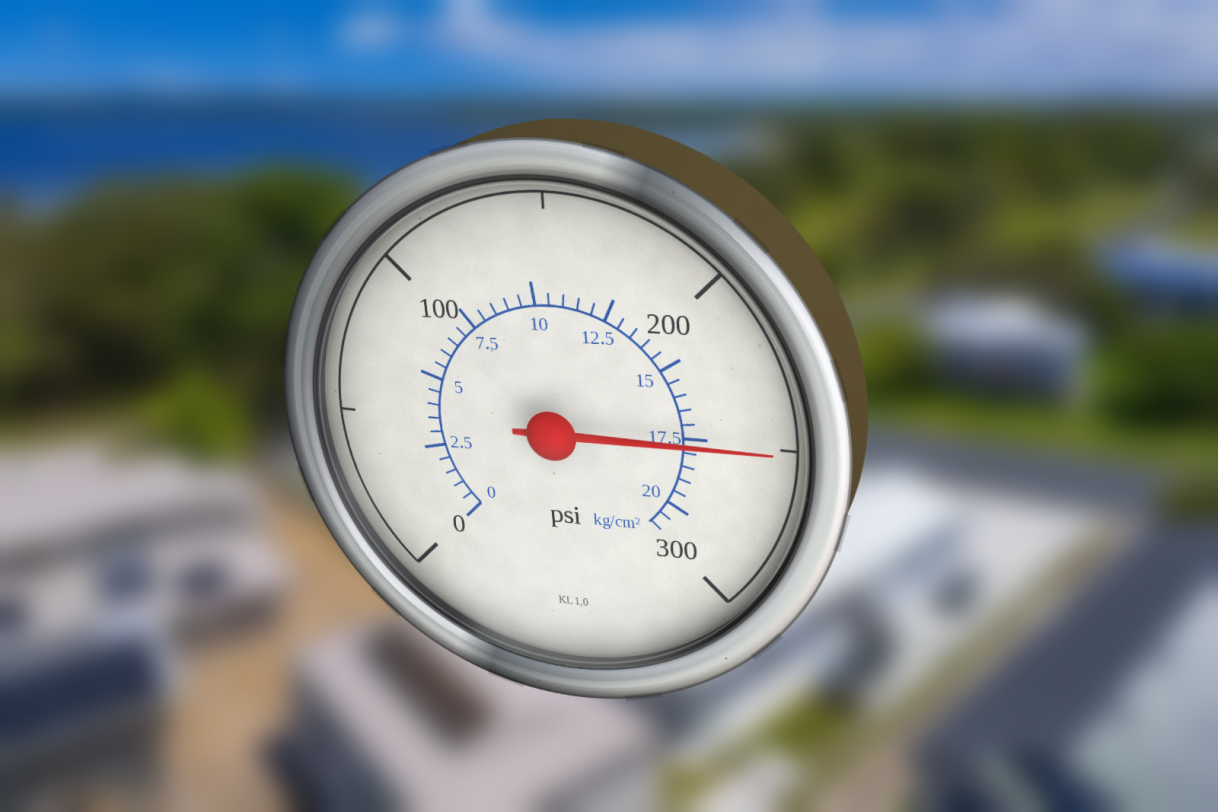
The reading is 250 psi
